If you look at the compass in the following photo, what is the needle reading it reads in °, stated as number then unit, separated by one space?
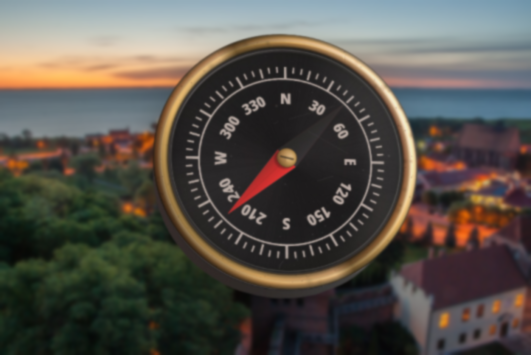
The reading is 225 °
